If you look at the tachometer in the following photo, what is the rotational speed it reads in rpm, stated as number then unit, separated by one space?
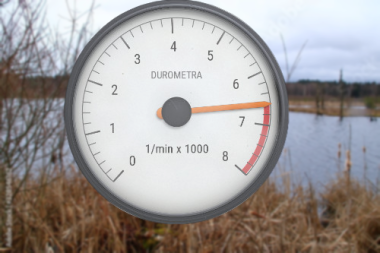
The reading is 6600 rpm
